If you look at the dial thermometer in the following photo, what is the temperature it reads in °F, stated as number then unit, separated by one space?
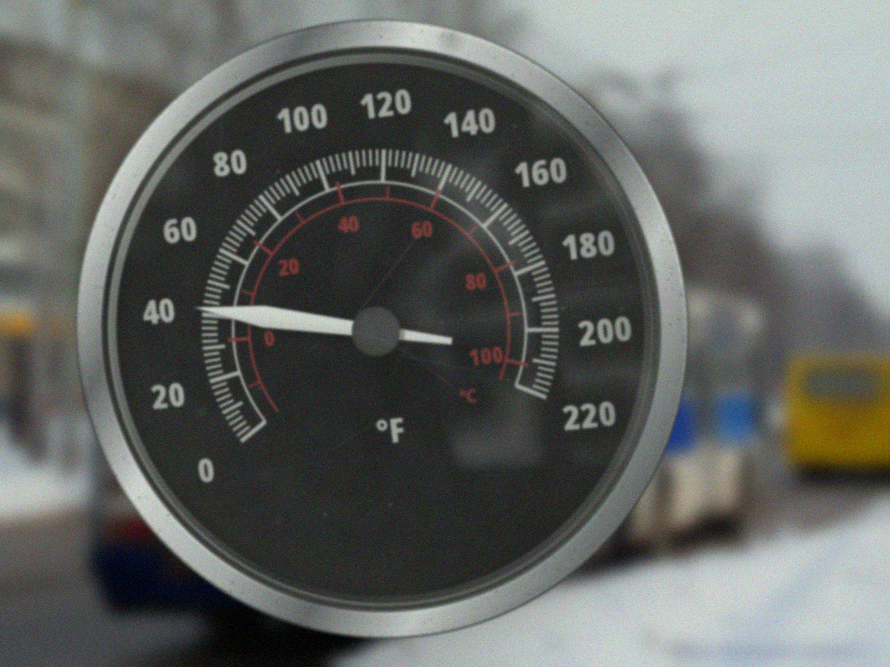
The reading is 42 °F
